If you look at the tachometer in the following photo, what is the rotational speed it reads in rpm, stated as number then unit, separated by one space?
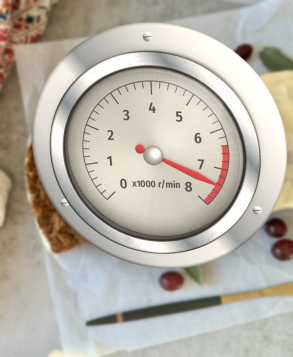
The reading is 7400 rpm
